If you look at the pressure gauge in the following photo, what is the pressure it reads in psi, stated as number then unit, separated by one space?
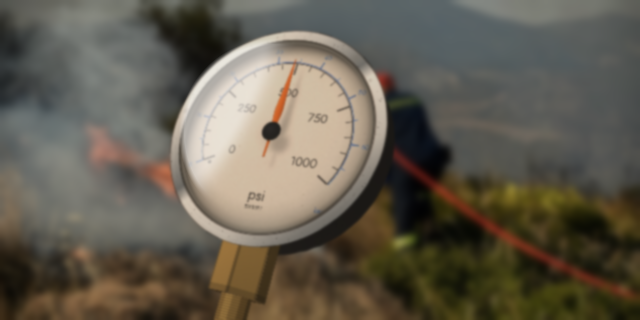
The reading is 500 psi
